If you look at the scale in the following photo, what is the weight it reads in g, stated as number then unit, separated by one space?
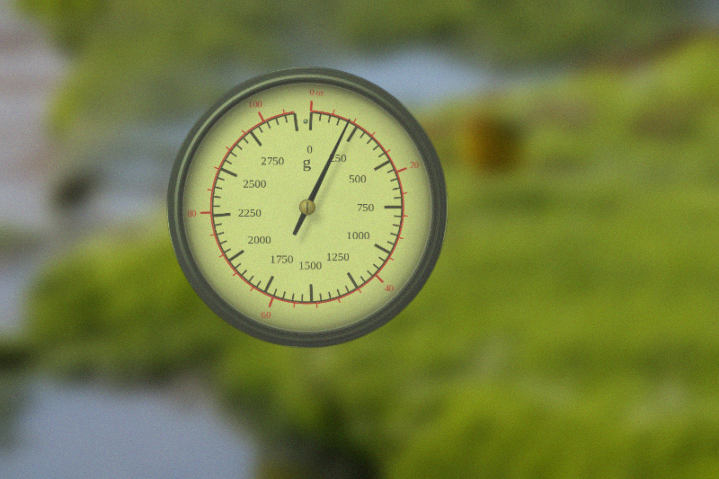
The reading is 200 g
